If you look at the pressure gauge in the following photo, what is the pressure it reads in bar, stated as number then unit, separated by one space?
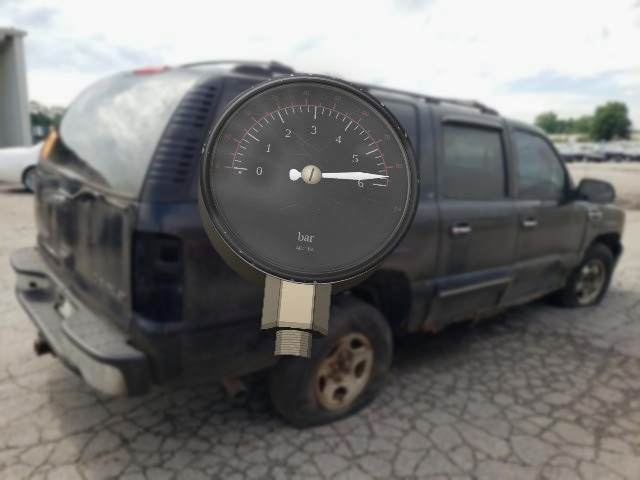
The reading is 5.8 bar
